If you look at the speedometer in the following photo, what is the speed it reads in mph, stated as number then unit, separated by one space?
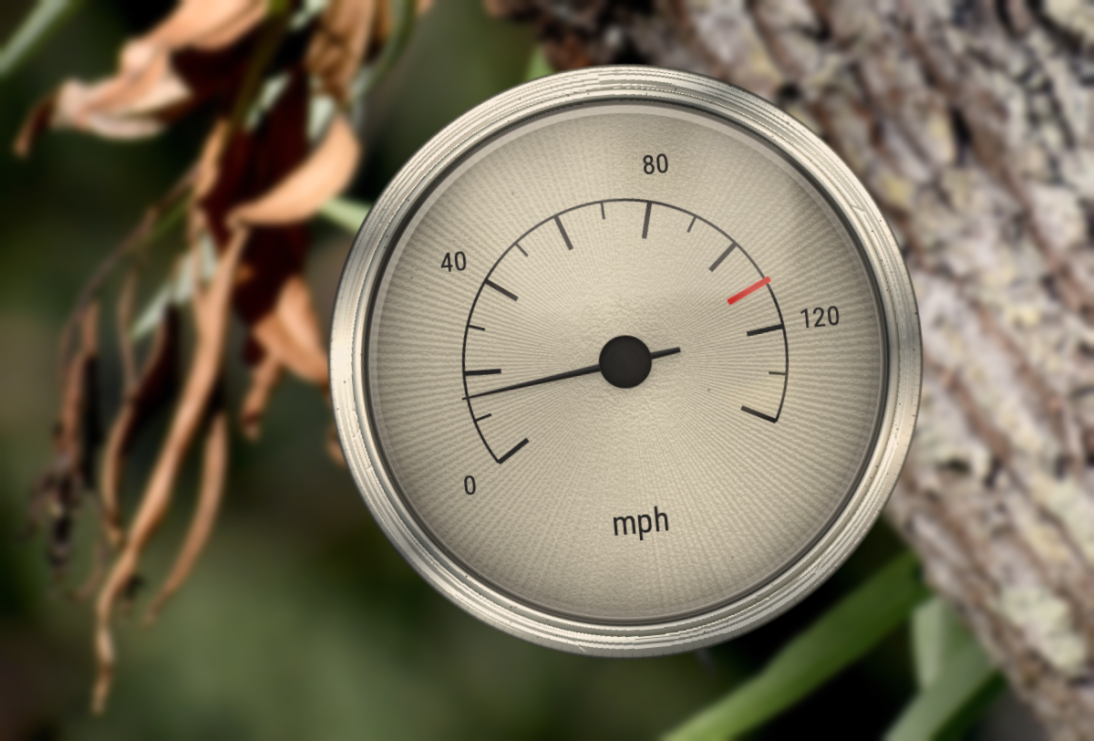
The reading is 15 mph
